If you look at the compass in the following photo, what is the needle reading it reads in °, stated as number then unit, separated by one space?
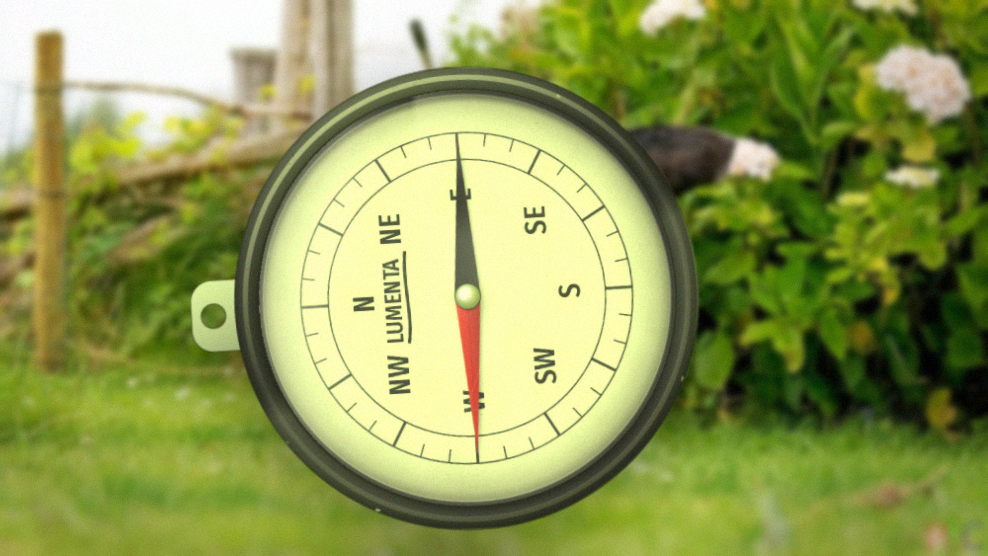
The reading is 270 °
